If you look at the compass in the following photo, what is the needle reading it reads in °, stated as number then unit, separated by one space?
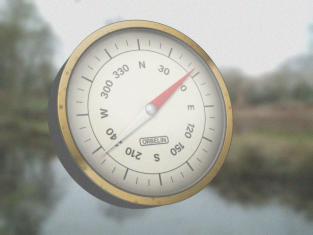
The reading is 55 °
